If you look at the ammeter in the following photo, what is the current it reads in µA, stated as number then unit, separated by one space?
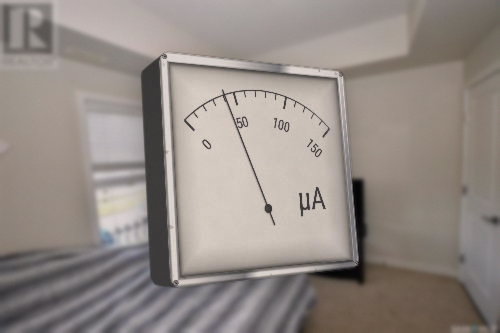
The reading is 40 µA
